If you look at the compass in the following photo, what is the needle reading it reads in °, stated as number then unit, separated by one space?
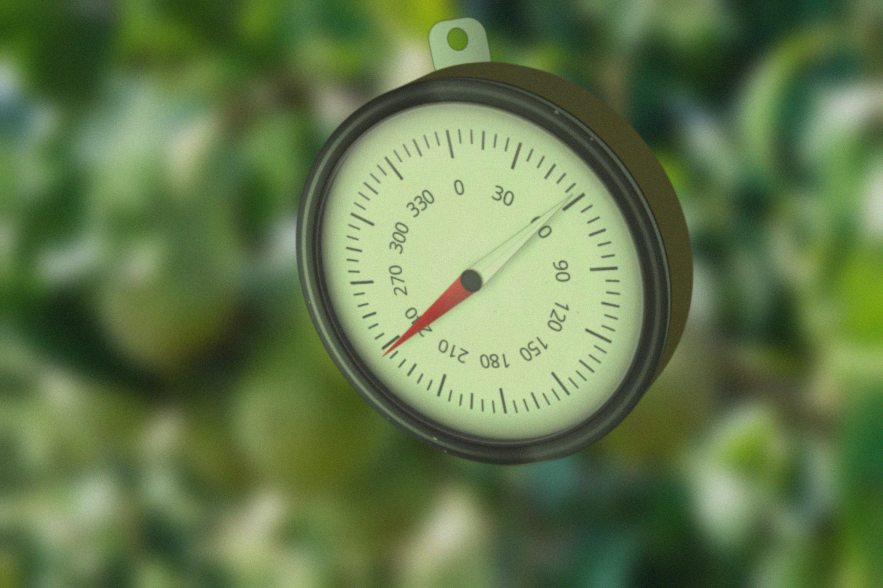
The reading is 237.5 °
